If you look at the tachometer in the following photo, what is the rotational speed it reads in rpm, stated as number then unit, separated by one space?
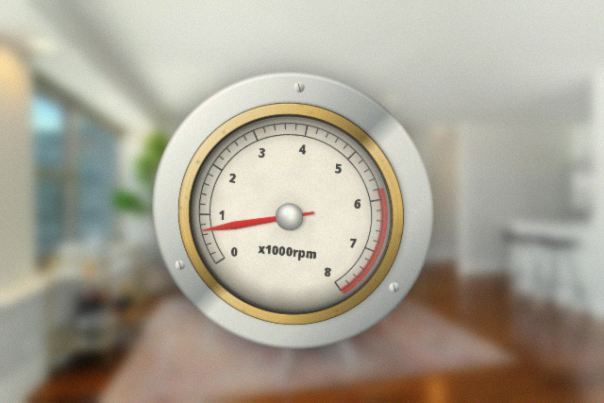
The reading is 700 rpm
